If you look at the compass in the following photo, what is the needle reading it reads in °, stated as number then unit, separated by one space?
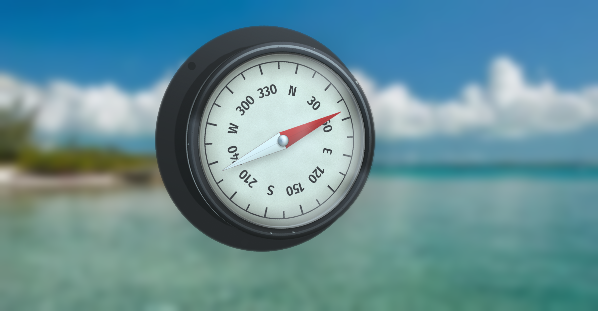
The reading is 52.5 °
